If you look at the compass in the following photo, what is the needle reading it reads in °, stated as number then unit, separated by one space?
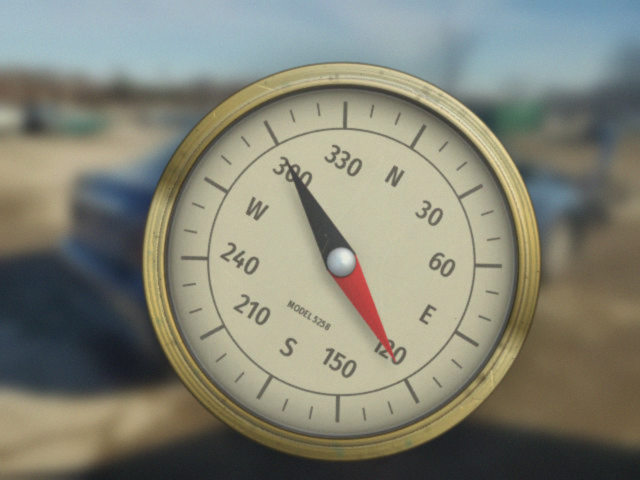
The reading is 120 °
